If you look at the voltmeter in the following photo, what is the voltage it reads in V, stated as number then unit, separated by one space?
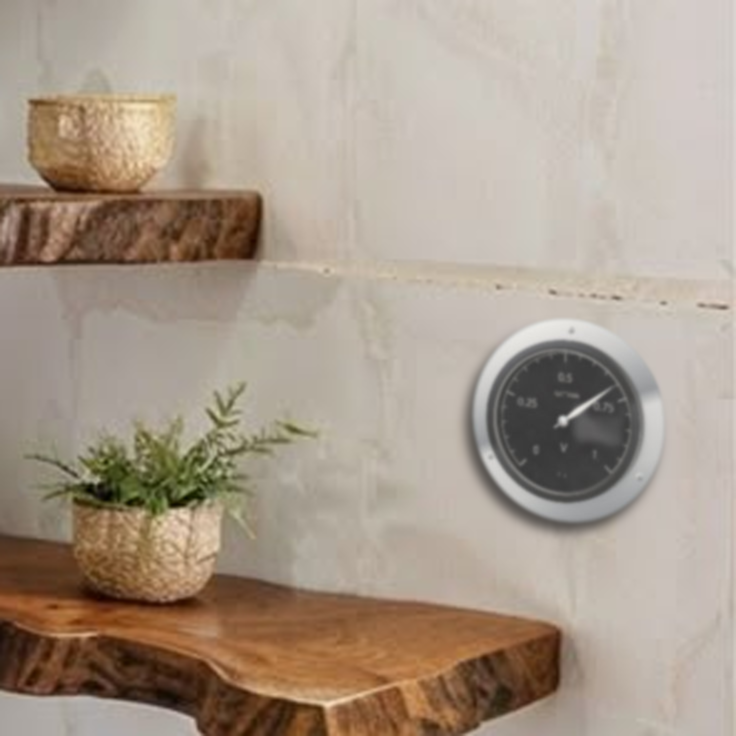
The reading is 0.7 V
